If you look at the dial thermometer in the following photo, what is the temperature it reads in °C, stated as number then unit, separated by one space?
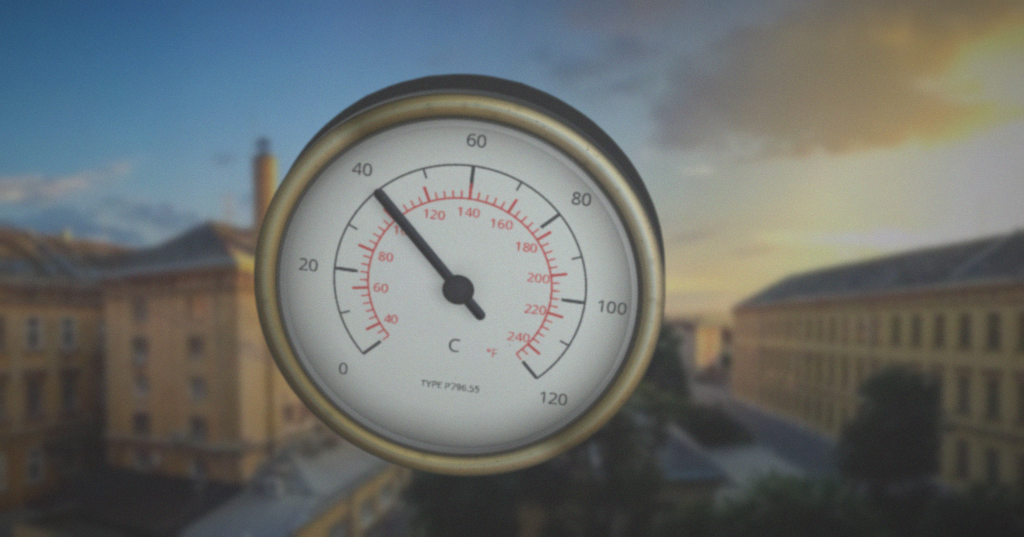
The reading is 40 °C
